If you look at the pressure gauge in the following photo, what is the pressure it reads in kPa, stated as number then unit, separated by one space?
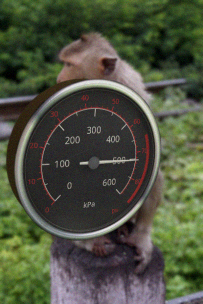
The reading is 500 kPa
